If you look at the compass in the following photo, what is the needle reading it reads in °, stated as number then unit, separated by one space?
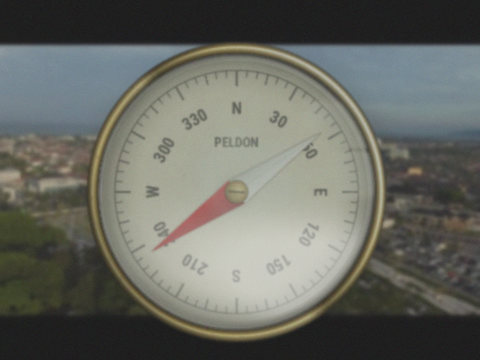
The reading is 235 °
